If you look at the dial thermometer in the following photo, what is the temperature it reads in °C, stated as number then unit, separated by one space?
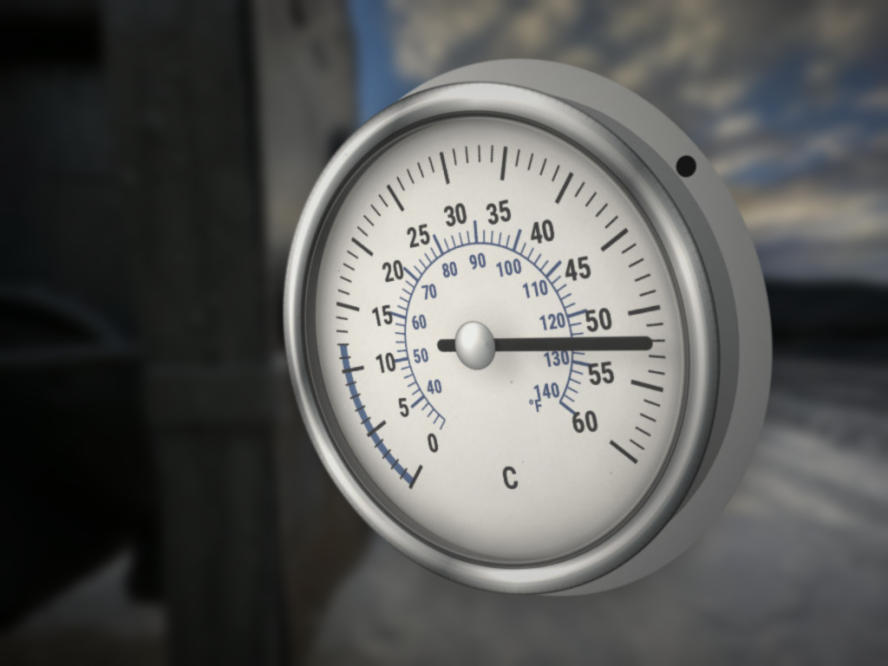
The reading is 52 °C
